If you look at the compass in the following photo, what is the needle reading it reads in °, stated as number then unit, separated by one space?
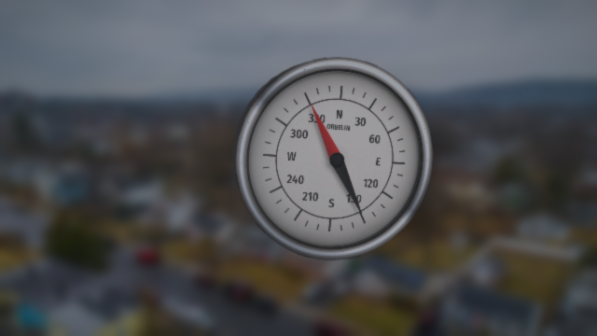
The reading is 330 °
